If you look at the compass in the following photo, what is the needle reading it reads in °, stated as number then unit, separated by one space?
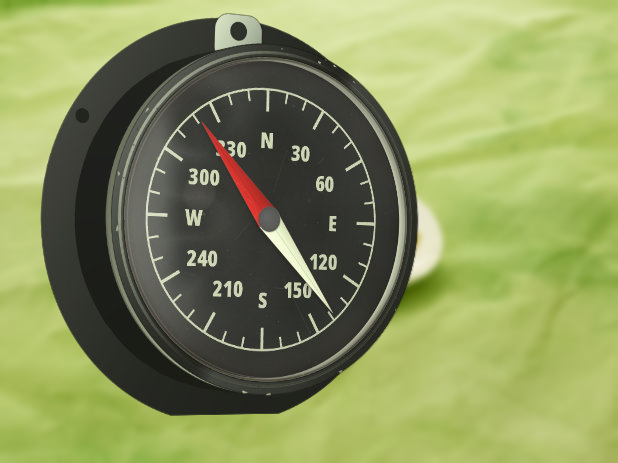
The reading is 320 °
